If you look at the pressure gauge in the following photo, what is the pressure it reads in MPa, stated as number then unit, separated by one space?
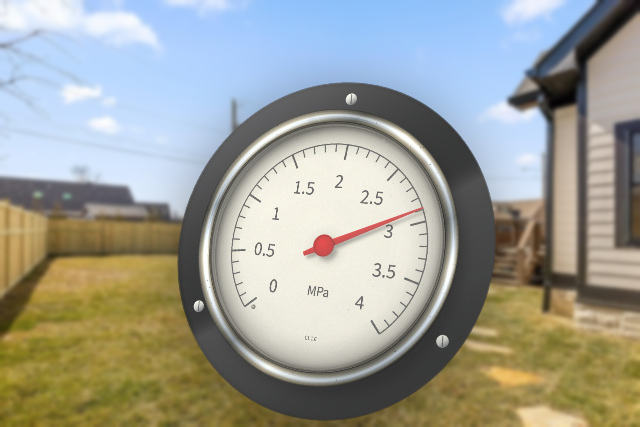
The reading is 2.9 MPa
